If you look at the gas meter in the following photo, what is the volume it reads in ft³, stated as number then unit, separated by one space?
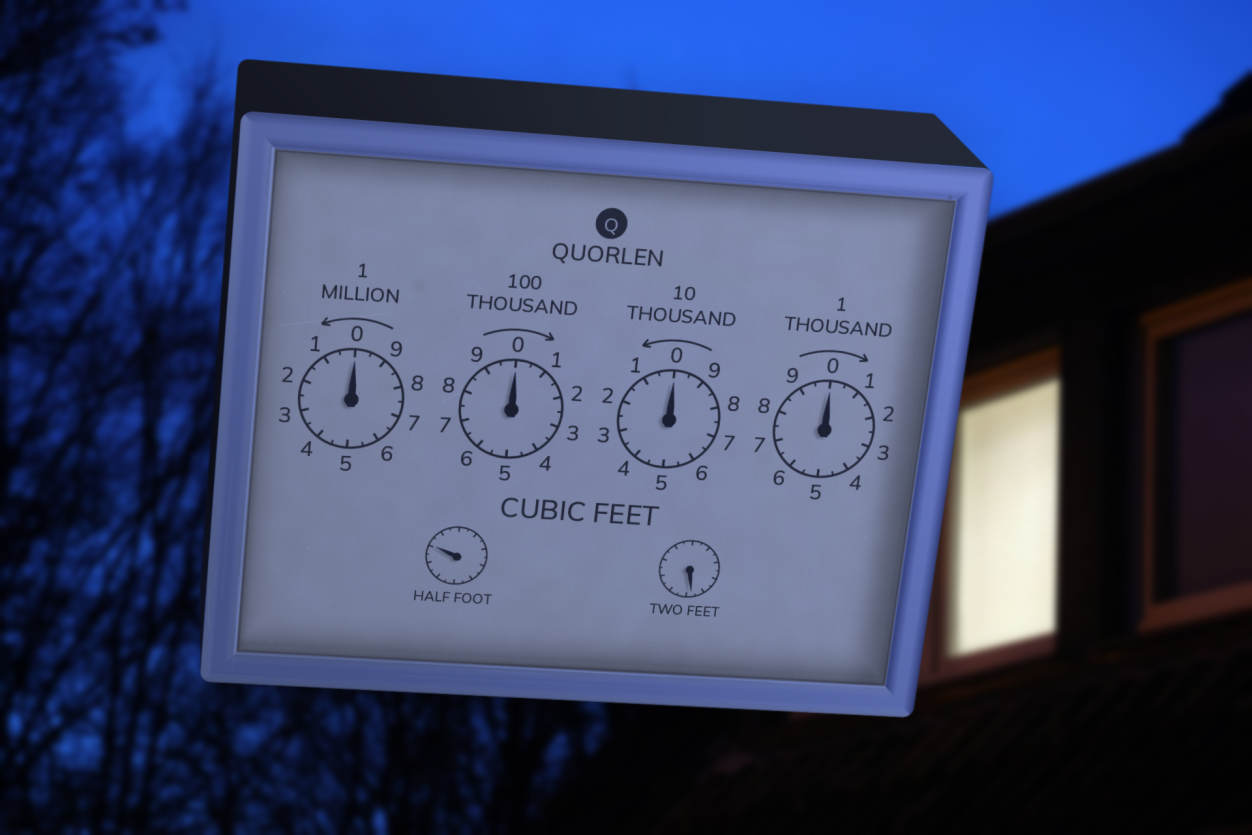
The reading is 0 ft³
